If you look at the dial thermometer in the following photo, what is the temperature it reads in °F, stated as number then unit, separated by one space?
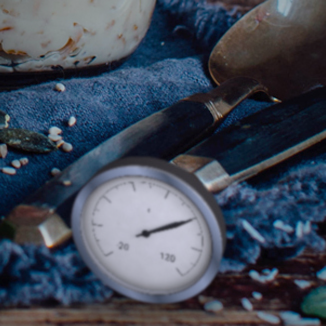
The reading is 80 °F
